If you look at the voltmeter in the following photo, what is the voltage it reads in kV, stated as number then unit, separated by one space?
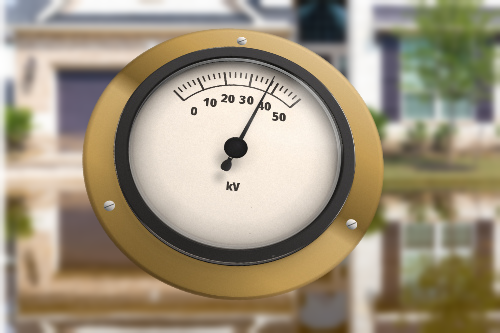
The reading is 38 kV
